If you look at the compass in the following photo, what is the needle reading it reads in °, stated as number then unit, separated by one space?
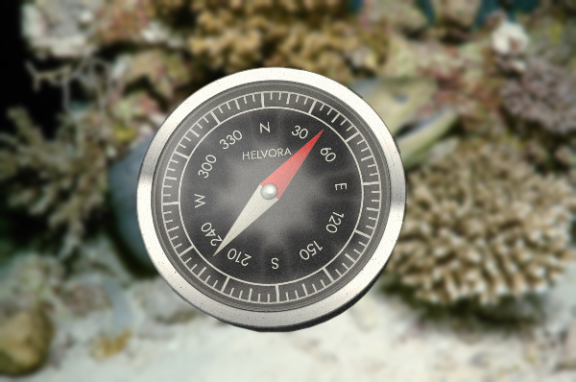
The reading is 45 °
